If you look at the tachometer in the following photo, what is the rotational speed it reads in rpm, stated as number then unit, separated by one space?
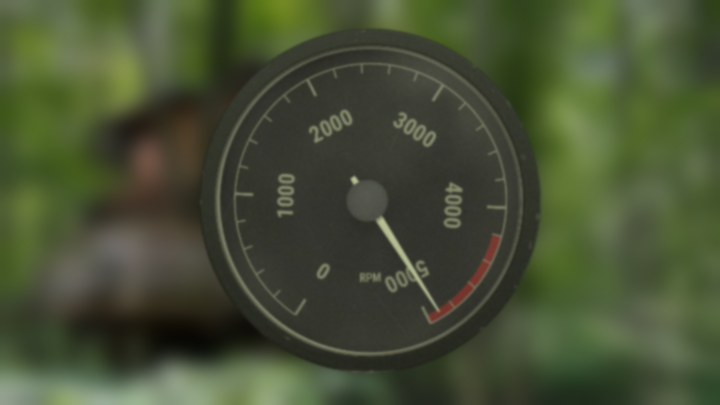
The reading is 4900 rpm
